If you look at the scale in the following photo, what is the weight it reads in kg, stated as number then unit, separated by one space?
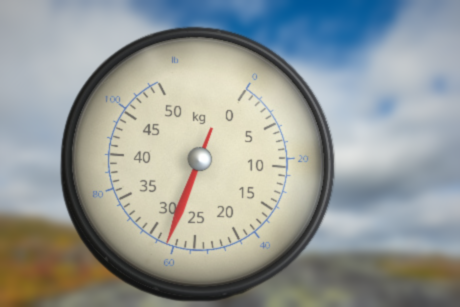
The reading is 28 kg
